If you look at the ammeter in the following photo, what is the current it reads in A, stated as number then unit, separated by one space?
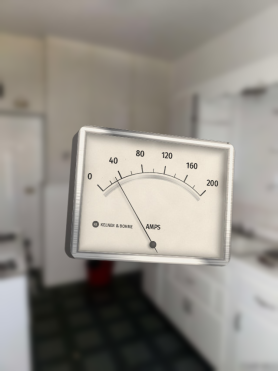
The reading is 30 A
